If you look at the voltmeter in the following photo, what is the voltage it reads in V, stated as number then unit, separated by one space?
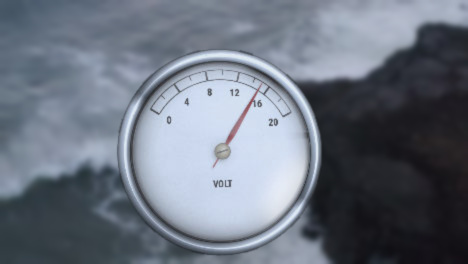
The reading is 15 V
